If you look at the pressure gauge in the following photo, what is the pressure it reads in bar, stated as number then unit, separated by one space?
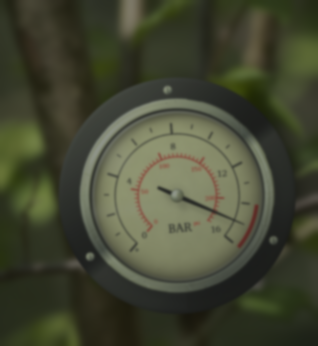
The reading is 15 bar
